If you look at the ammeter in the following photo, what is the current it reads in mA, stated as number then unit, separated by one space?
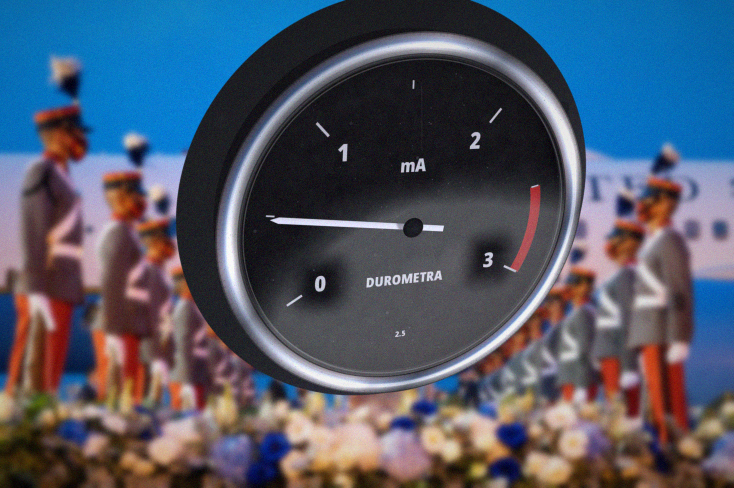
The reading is 0.5 mA
